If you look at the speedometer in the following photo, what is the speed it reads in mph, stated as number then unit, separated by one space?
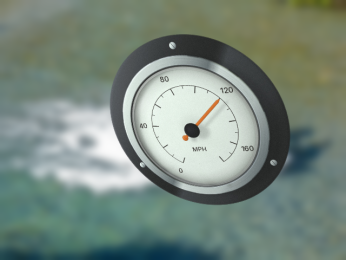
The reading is 120 mph
